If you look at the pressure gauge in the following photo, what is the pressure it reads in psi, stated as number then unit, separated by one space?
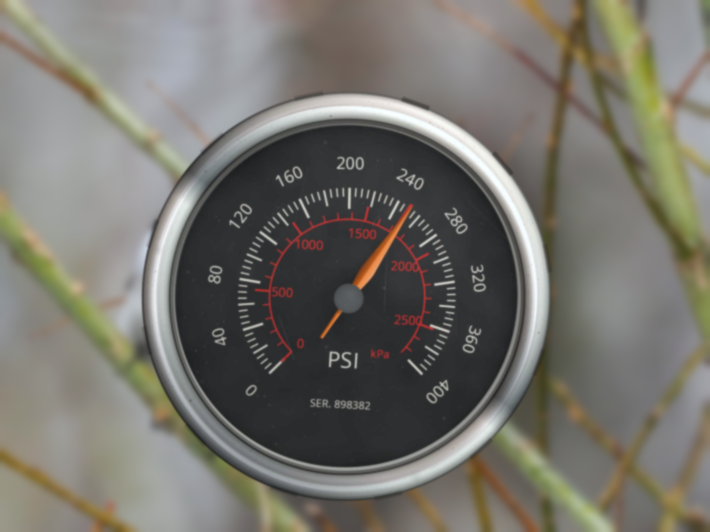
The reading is 250 psi
